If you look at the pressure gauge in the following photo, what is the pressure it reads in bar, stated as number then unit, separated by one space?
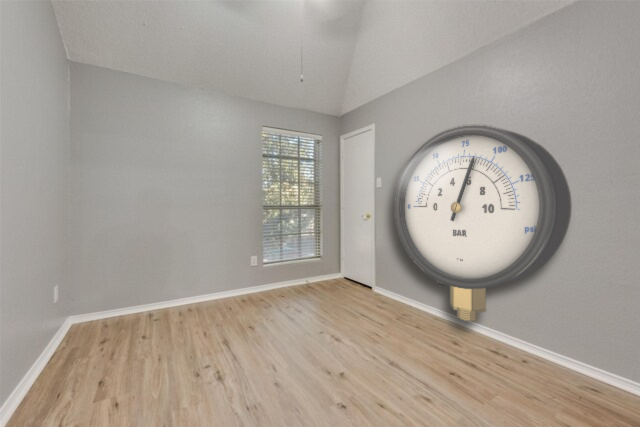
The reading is 6 bar
